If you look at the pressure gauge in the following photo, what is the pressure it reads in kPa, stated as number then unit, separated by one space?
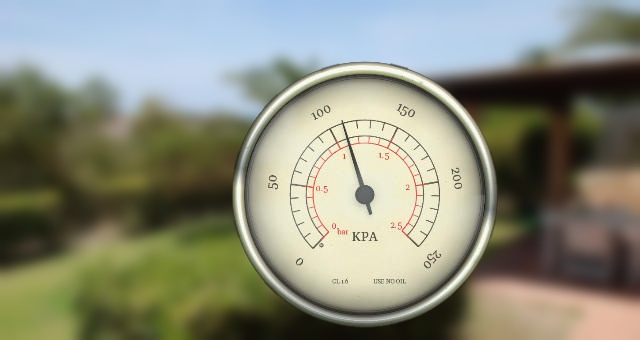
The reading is 110 kPa
